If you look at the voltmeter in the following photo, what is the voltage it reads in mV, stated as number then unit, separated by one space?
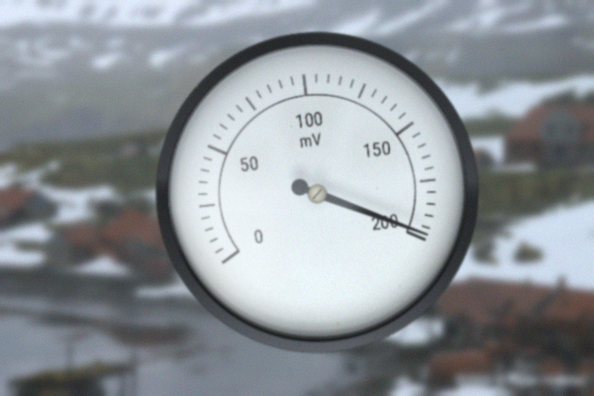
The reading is 197.5 mV
